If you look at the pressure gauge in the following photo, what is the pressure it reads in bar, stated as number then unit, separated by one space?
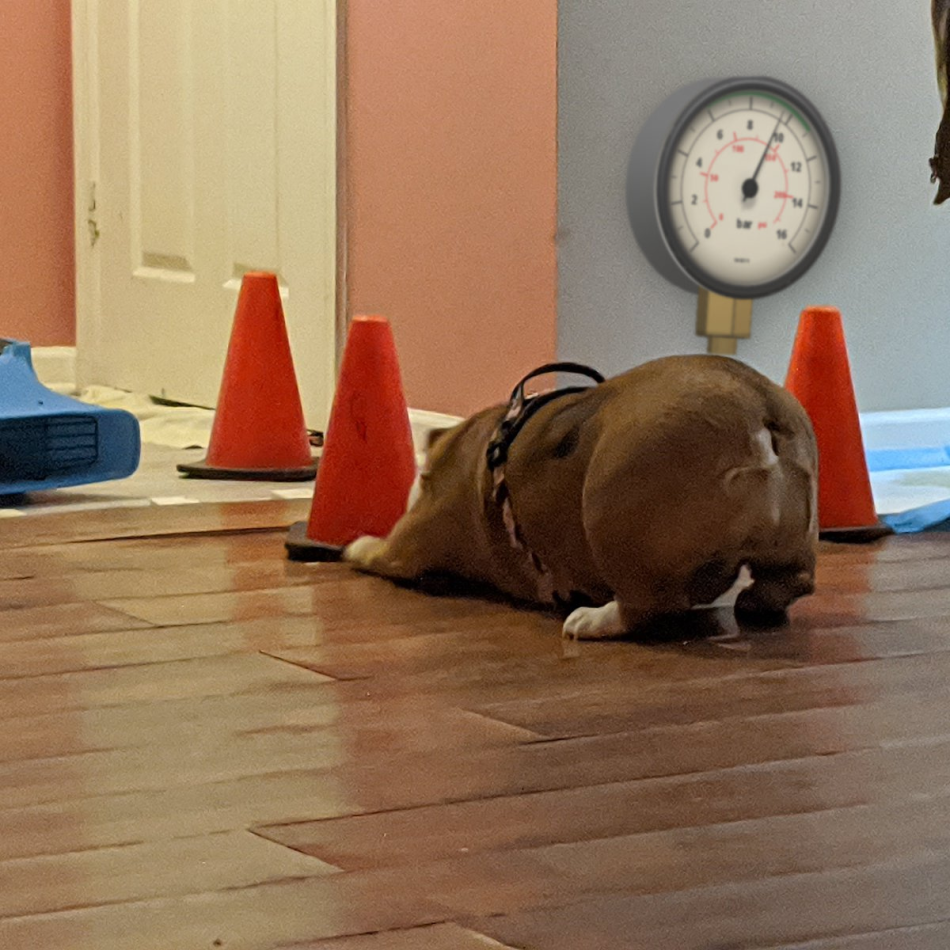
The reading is 9.5 bar
